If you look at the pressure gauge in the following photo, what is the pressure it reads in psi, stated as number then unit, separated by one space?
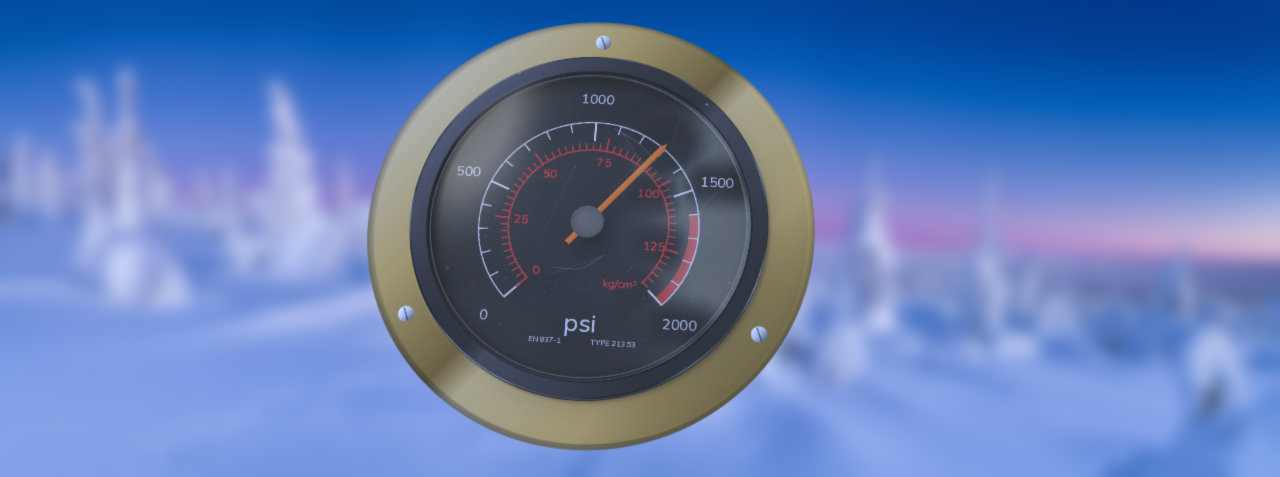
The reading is 1300 psi
